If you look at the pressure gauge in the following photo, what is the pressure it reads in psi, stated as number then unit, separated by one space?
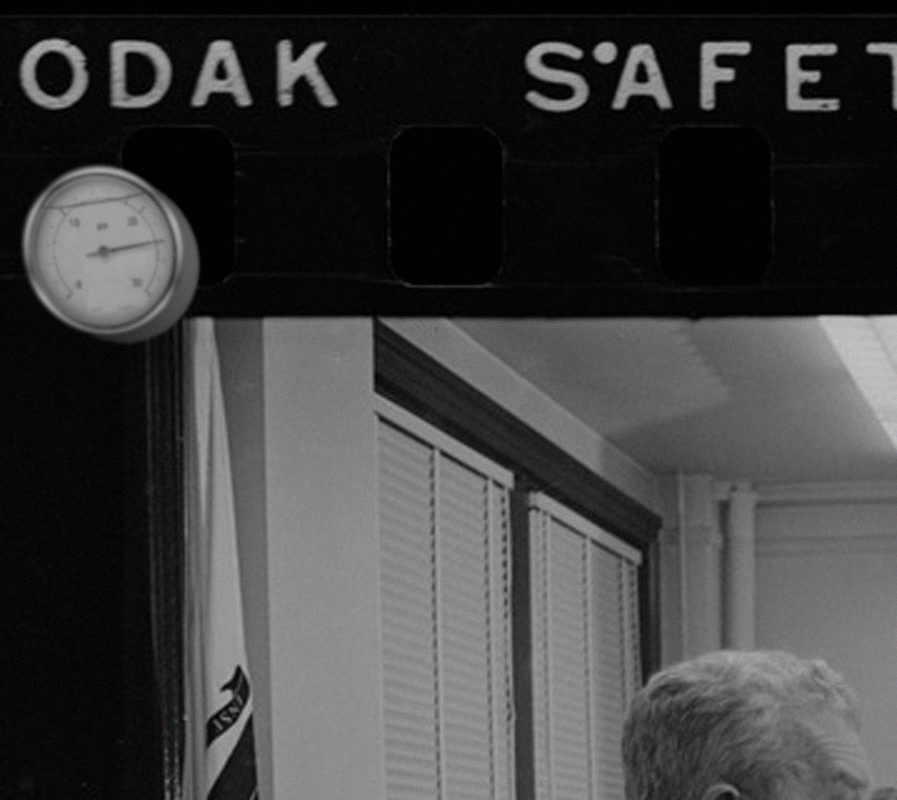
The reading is 24 psi
